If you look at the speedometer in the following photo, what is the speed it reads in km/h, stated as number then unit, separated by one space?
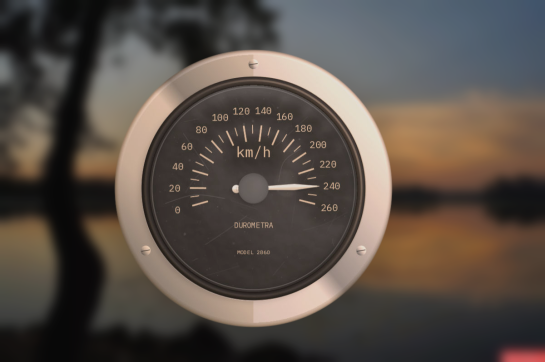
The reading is 240 km/h
